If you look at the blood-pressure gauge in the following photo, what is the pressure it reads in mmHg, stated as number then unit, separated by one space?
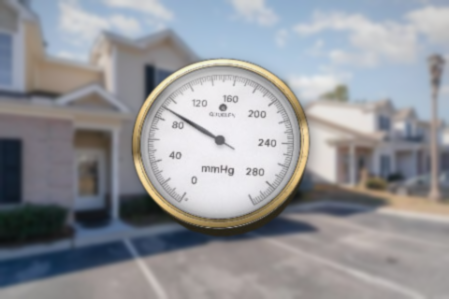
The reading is 90 mmHg
